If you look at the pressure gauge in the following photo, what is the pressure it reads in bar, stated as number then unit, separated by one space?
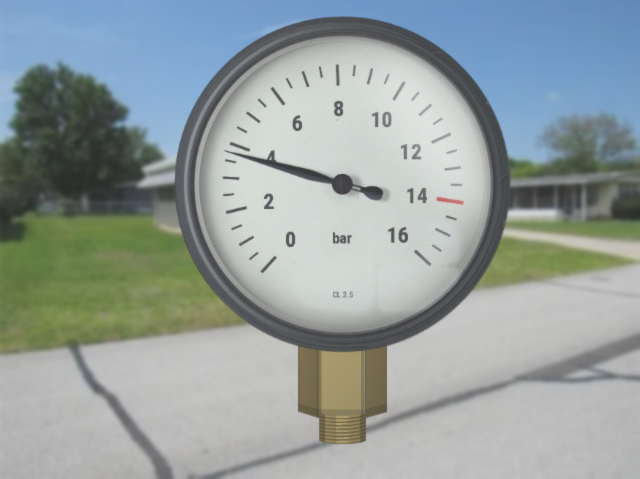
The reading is 3.75 bar
